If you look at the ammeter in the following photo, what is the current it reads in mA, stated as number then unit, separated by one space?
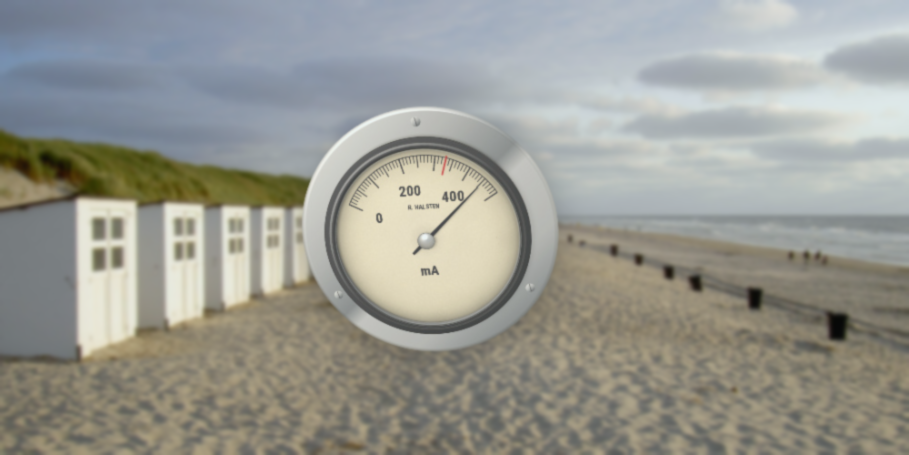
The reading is 450 mA
